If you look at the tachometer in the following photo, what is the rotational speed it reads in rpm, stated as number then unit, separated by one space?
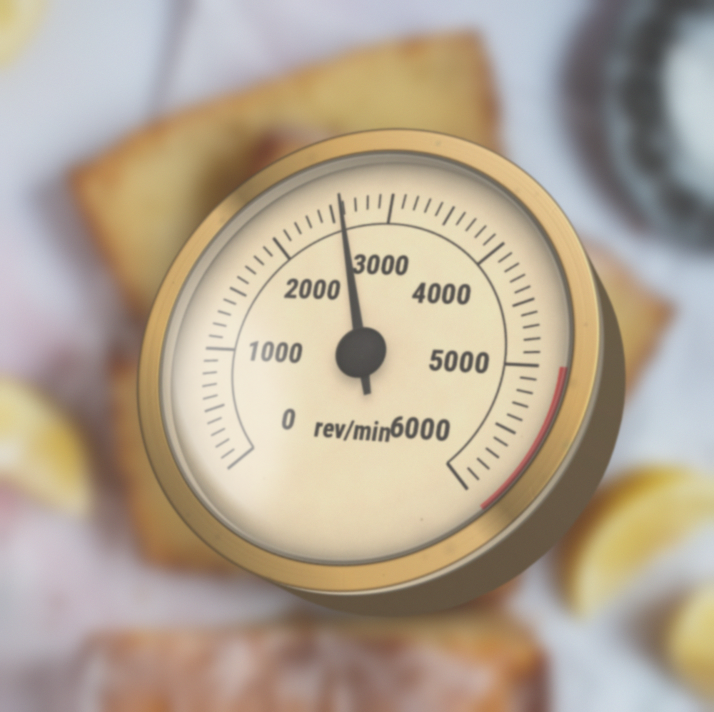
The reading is 2600 rpm
